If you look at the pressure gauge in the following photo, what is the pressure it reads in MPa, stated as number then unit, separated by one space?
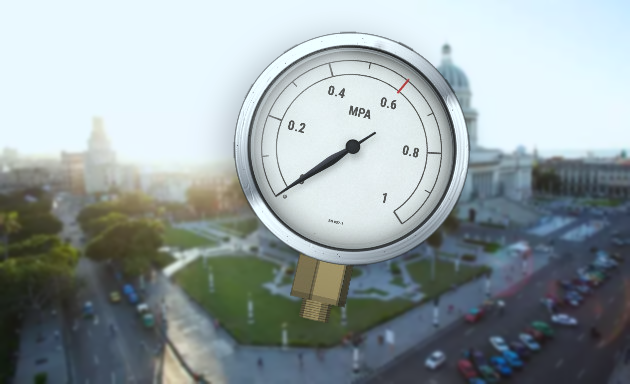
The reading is 0 MPa
